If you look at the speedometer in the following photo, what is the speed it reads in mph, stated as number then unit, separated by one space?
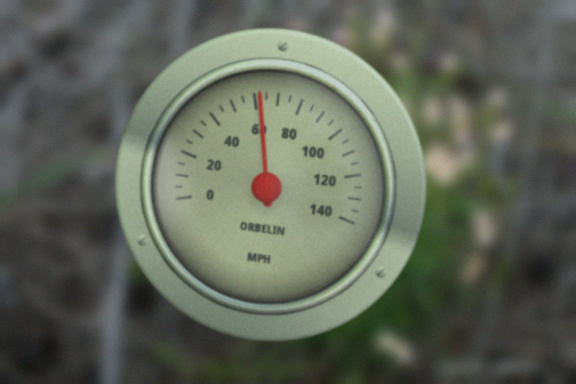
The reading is 62.5 mph
